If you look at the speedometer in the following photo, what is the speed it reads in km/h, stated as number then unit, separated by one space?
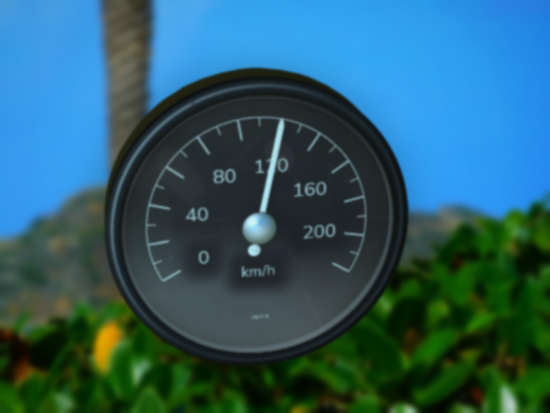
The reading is 120 km/h
